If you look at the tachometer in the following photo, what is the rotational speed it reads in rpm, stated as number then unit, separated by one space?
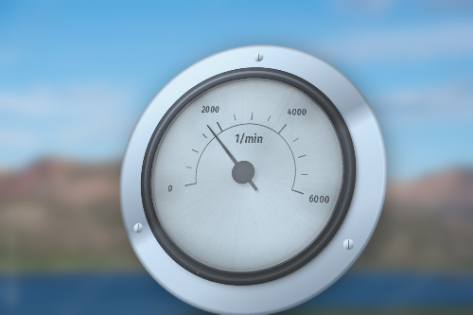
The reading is 1750 rpm
